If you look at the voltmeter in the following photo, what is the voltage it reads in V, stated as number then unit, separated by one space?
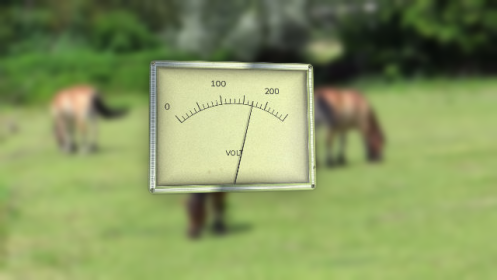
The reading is 170 V
